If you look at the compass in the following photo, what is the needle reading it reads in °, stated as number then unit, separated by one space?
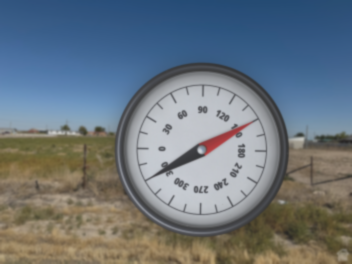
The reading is 150 °
